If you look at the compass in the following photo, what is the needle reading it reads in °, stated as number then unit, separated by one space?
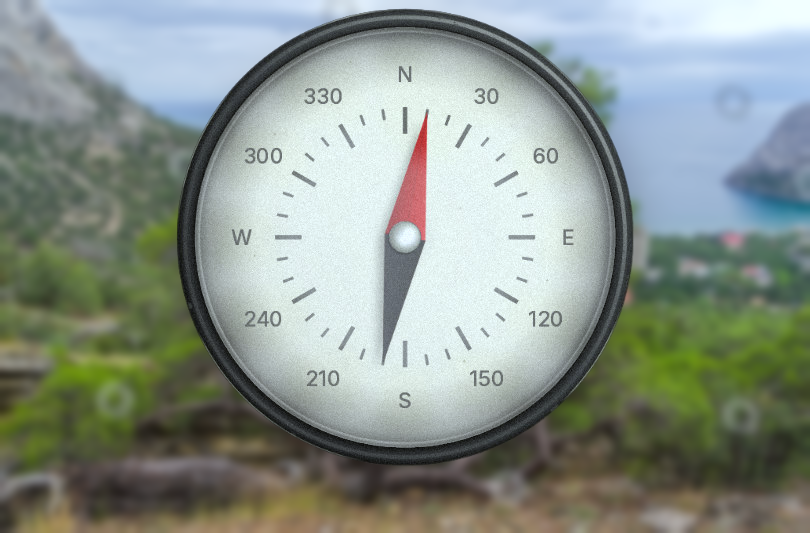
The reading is 10 °
